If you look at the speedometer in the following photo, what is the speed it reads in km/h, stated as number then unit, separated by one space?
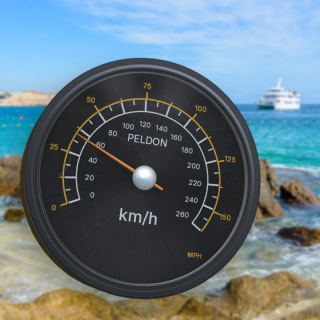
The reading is 55 km/h
